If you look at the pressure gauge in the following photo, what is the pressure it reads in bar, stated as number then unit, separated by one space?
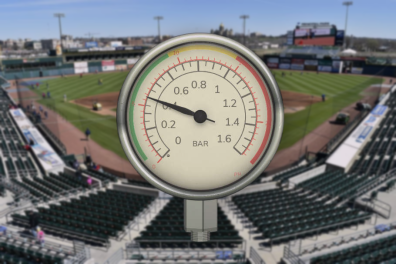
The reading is 0.4 bar
